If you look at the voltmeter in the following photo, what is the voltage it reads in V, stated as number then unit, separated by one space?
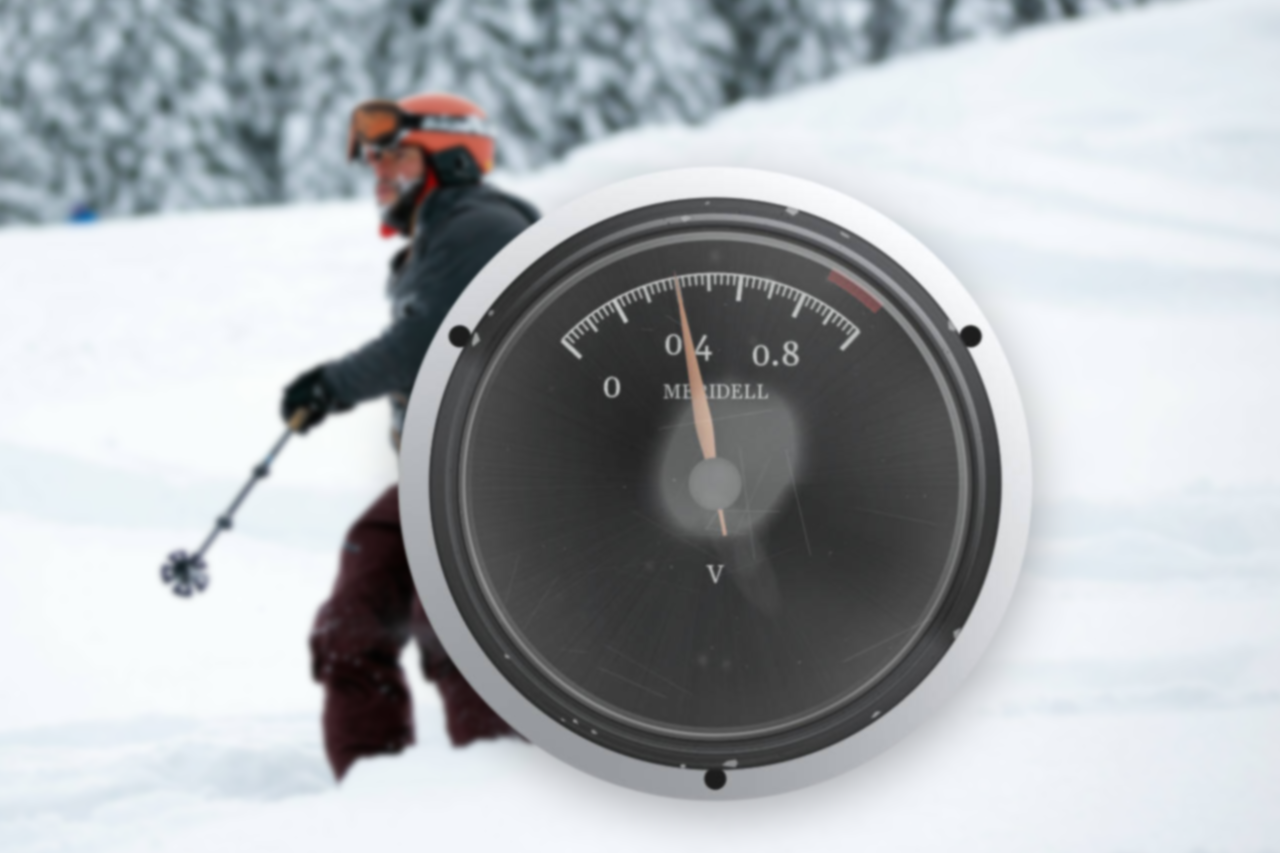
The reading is 0.4 V
